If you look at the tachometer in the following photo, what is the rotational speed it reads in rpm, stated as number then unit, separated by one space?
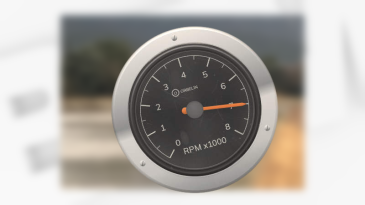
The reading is 7000 rpm
